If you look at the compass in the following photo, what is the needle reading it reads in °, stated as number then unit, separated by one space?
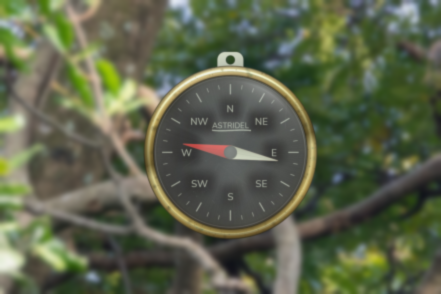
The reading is 280 °
